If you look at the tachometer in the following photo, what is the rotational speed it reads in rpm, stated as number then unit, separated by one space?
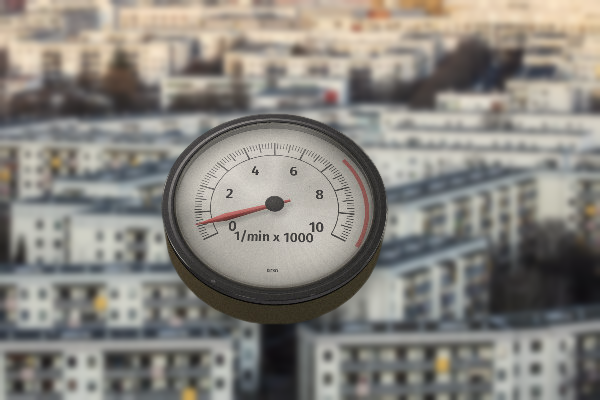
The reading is 500 rpm
